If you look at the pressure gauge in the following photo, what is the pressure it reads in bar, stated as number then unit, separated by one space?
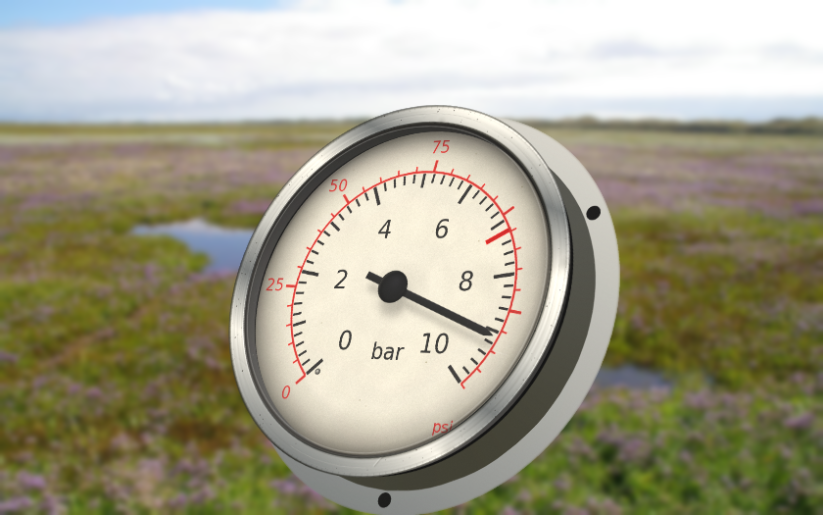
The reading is 9.1 bar
